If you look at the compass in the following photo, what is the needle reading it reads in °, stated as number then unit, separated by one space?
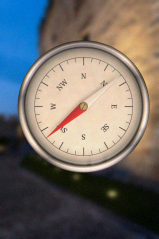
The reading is 230 °
